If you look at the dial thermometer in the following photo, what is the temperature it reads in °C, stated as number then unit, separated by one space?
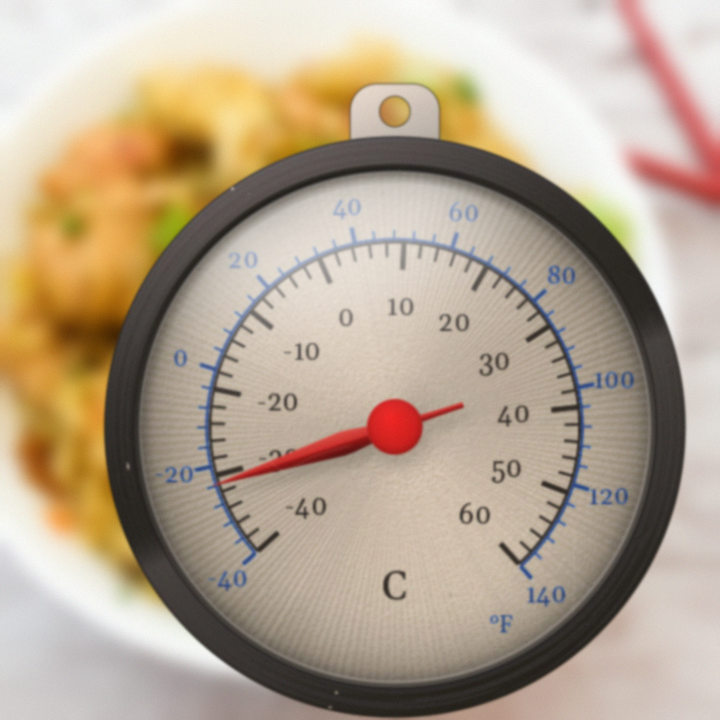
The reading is -31 °C
